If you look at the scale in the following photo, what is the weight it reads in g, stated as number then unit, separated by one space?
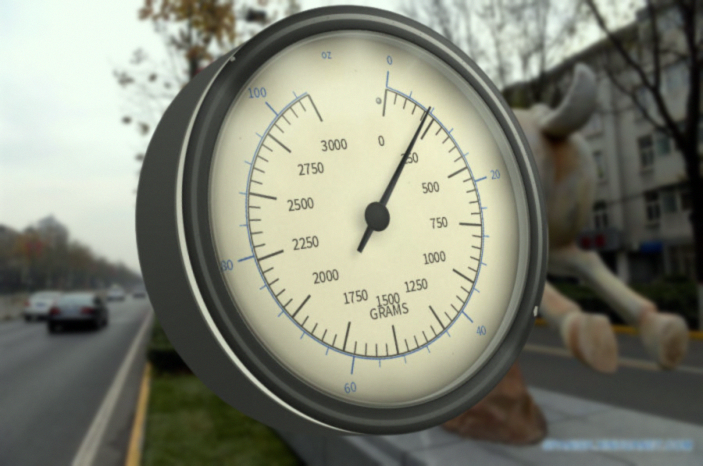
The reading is 200 g
